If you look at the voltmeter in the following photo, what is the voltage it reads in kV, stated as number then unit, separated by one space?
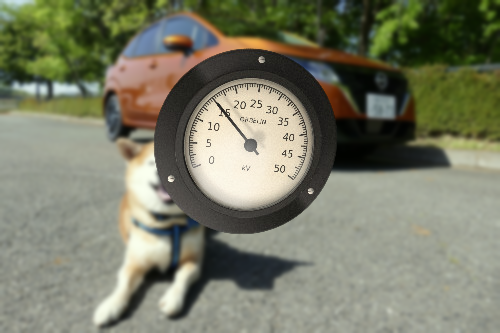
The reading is 15 kV
